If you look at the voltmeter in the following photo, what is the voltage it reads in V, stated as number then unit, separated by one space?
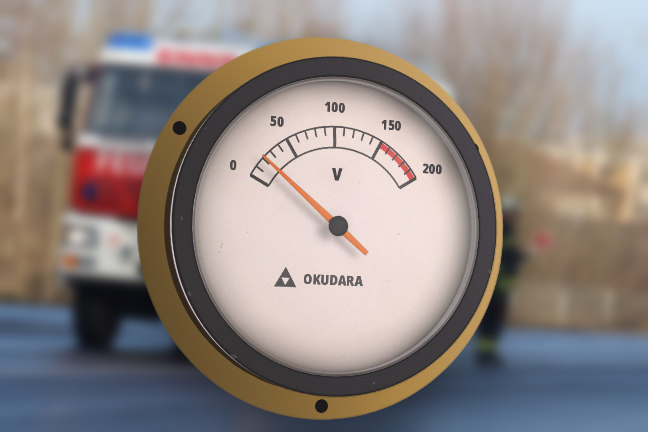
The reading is 20 V
